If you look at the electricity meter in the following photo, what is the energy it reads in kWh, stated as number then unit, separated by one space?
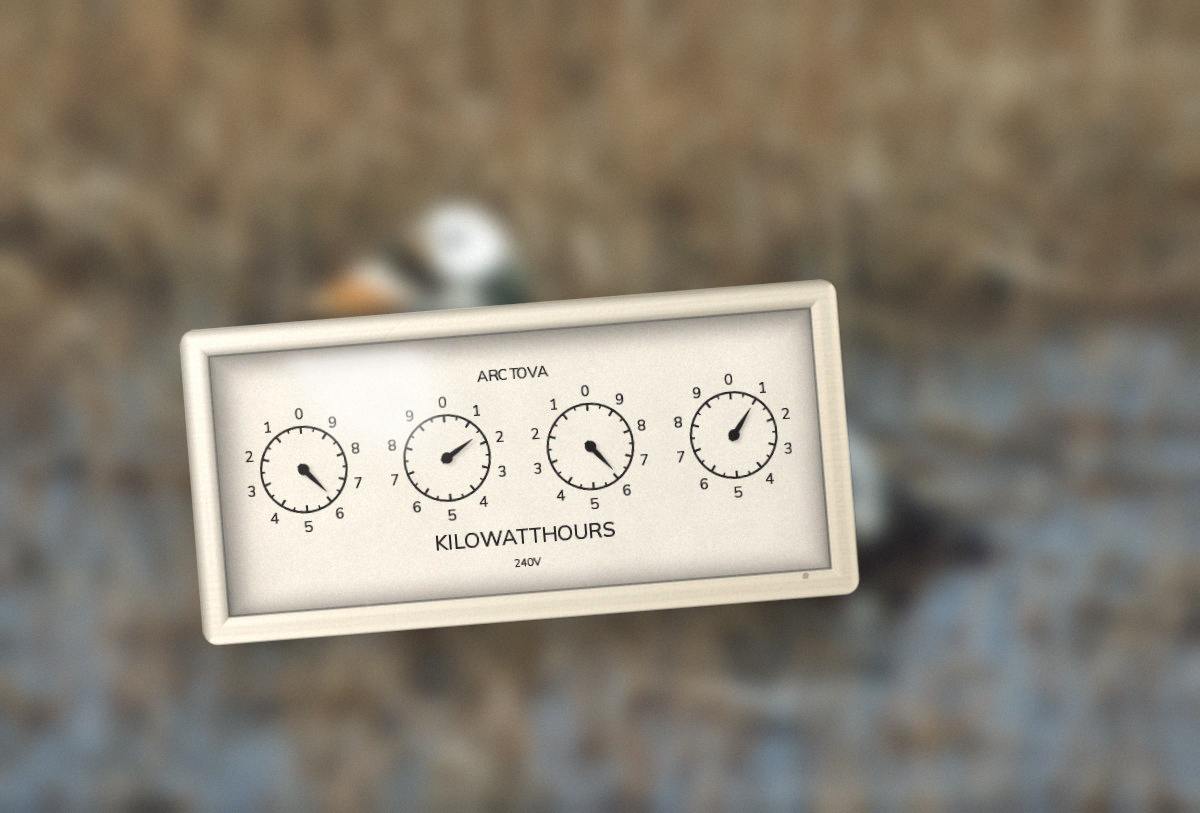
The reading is 6161 kWh
